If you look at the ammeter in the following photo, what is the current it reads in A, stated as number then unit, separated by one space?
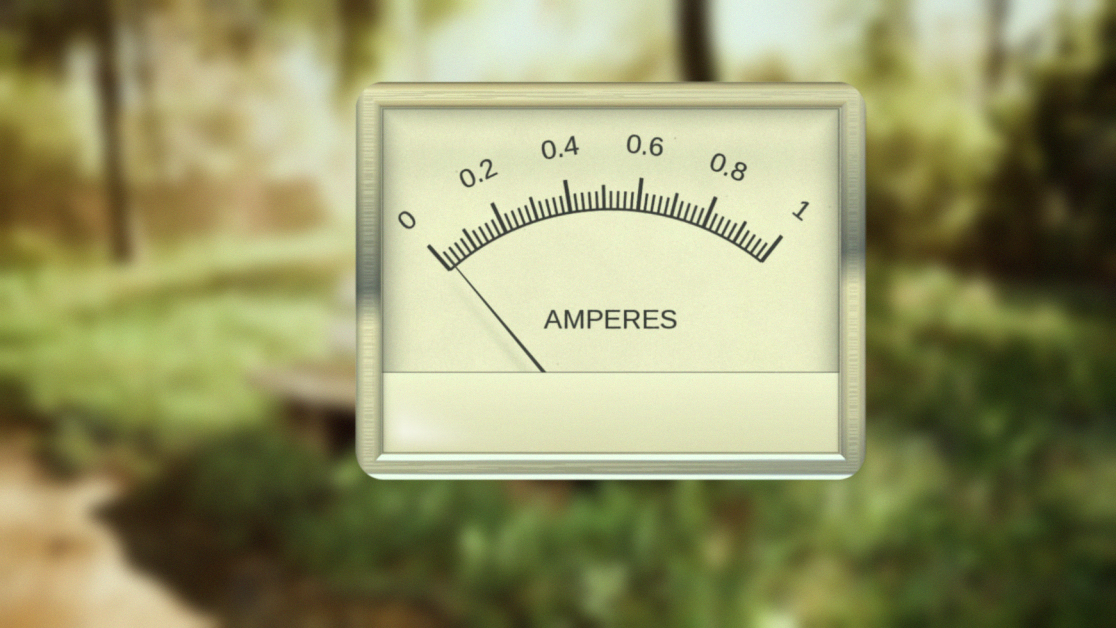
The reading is 0.02 A
